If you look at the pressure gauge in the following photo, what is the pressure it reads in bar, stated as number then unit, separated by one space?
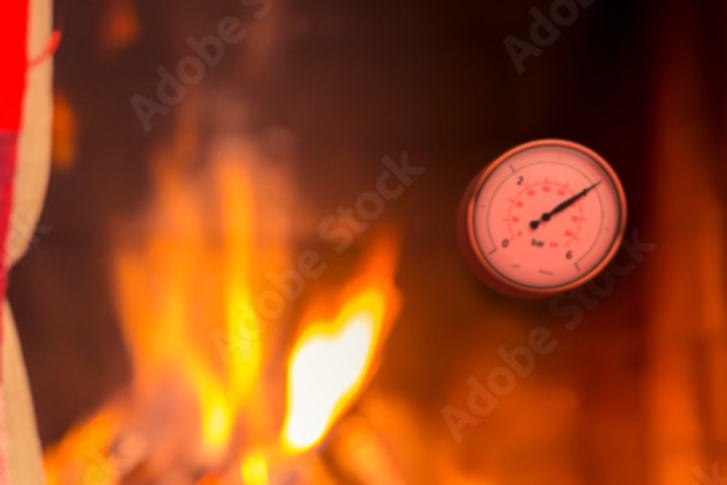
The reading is 4 bar
